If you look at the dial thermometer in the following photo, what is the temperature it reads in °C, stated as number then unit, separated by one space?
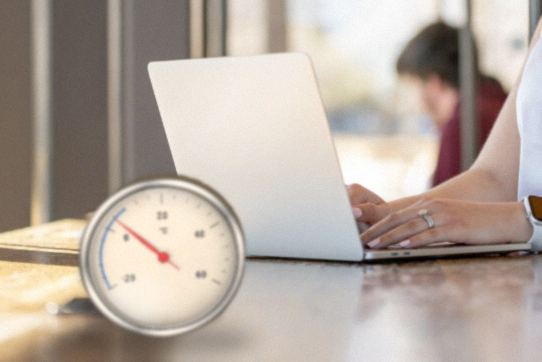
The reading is 4 °C
